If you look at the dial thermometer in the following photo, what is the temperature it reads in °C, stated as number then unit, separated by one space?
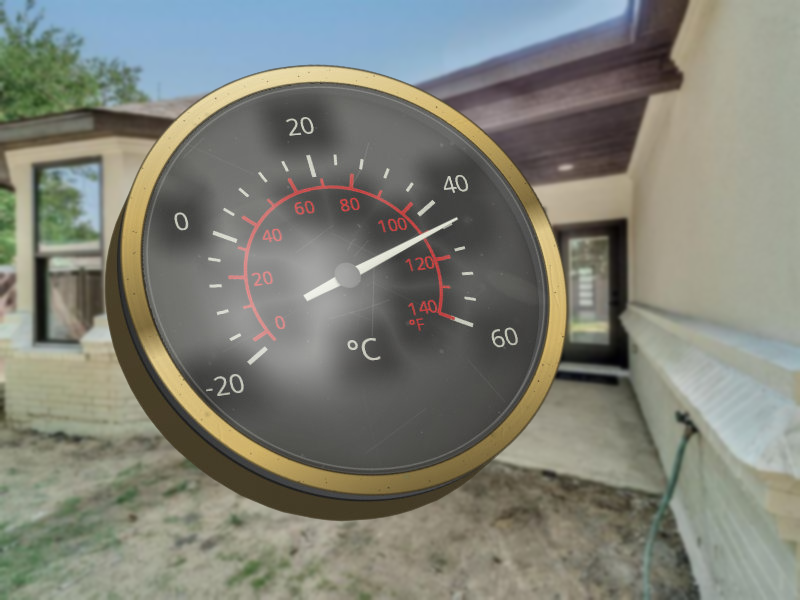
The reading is 44 °C
